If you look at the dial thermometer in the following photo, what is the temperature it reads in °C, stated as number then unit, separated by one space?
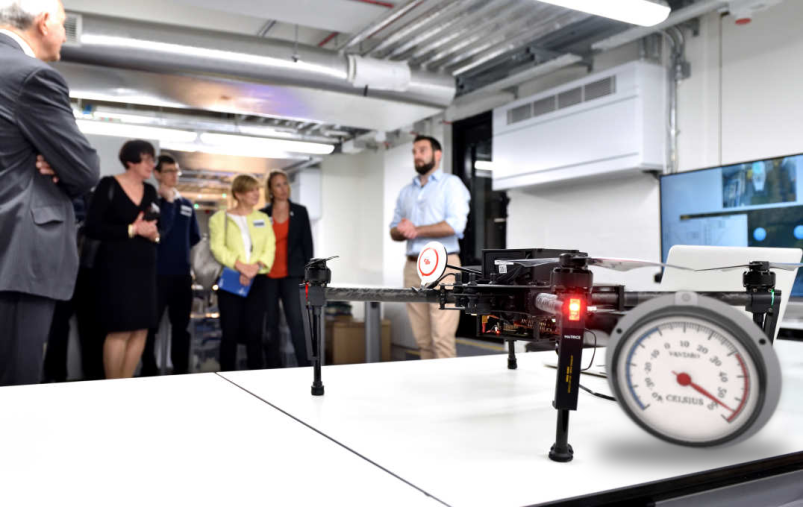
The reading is 55 °C
